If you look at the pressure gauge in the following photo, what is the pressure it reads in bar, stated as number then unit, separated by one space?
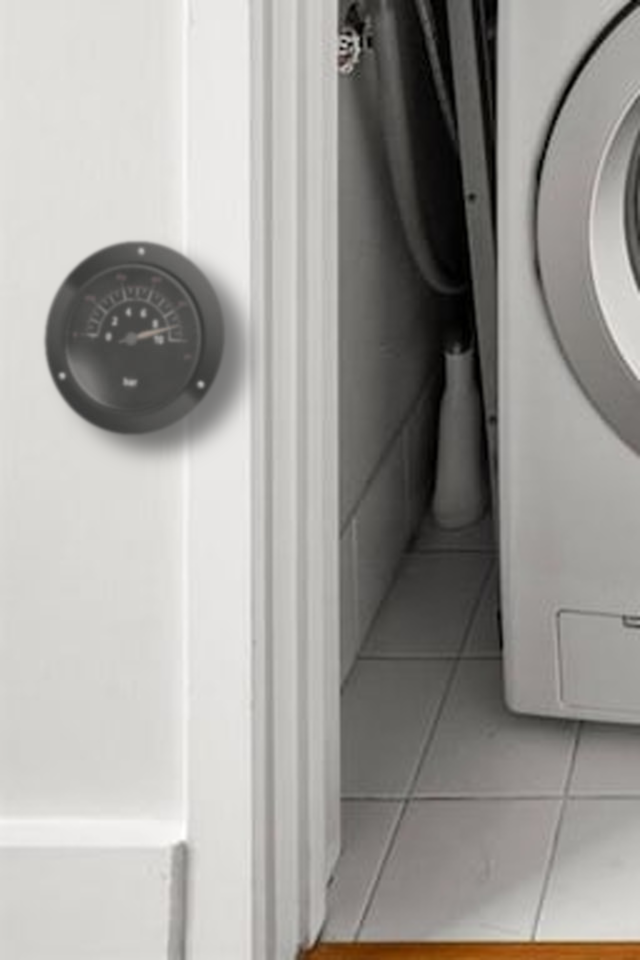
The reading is 9 bar
